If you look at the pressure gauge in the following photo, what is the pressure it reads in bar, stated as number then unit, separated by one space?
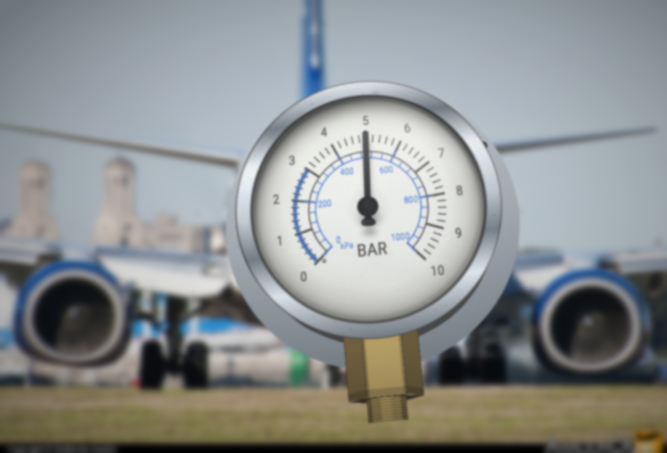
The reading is 5 bar
